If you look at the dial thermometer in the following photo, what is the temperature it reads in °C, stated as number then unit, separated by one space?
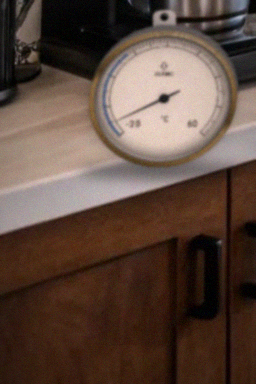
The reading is -15 °C
